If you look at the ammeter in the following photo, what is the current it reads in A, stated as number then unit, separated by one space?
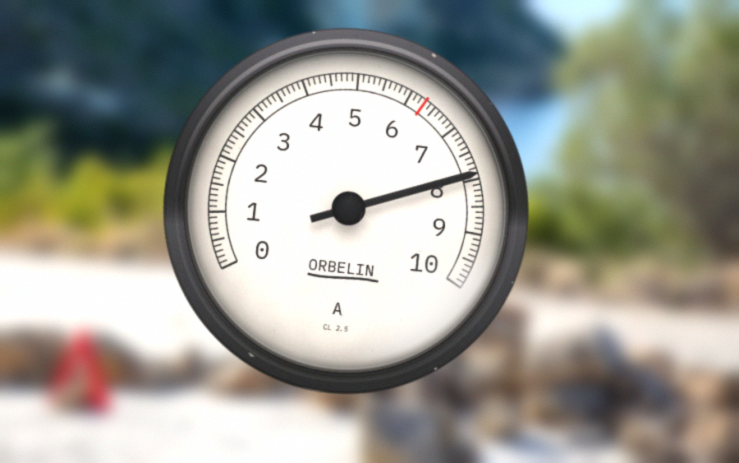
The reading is 7.9 A
